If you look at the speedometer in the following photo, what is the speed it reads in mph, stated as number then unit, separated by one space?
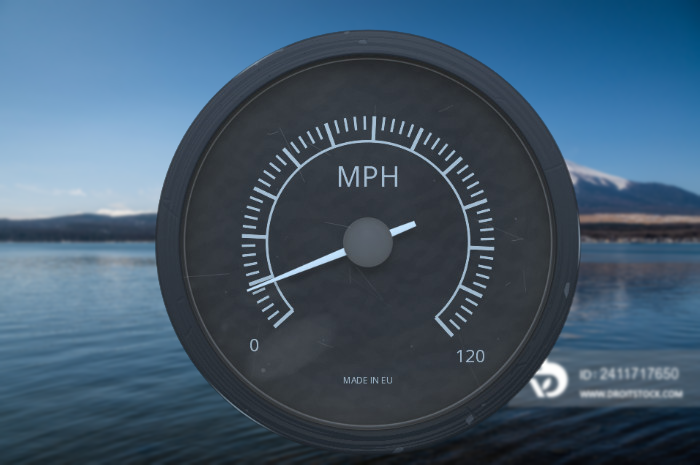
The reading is 9 mph
